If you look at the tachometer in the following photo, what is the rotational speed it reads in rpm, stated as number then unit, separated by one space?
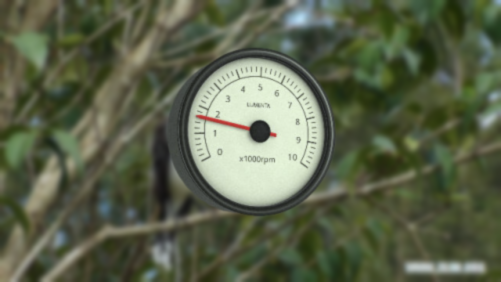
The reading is 1600 rpm
